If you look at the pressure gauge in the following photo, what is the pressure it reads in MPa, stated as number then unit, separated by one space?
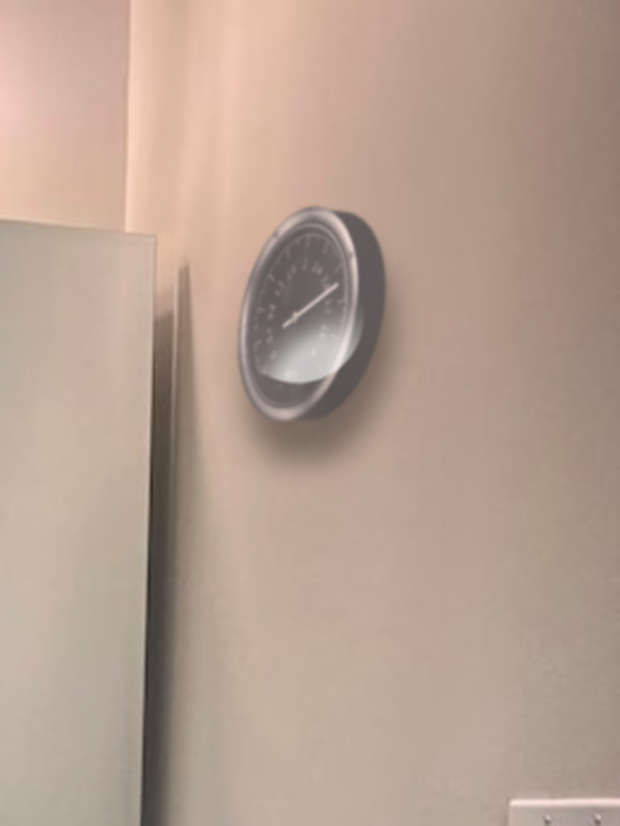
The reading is 3 MPa
